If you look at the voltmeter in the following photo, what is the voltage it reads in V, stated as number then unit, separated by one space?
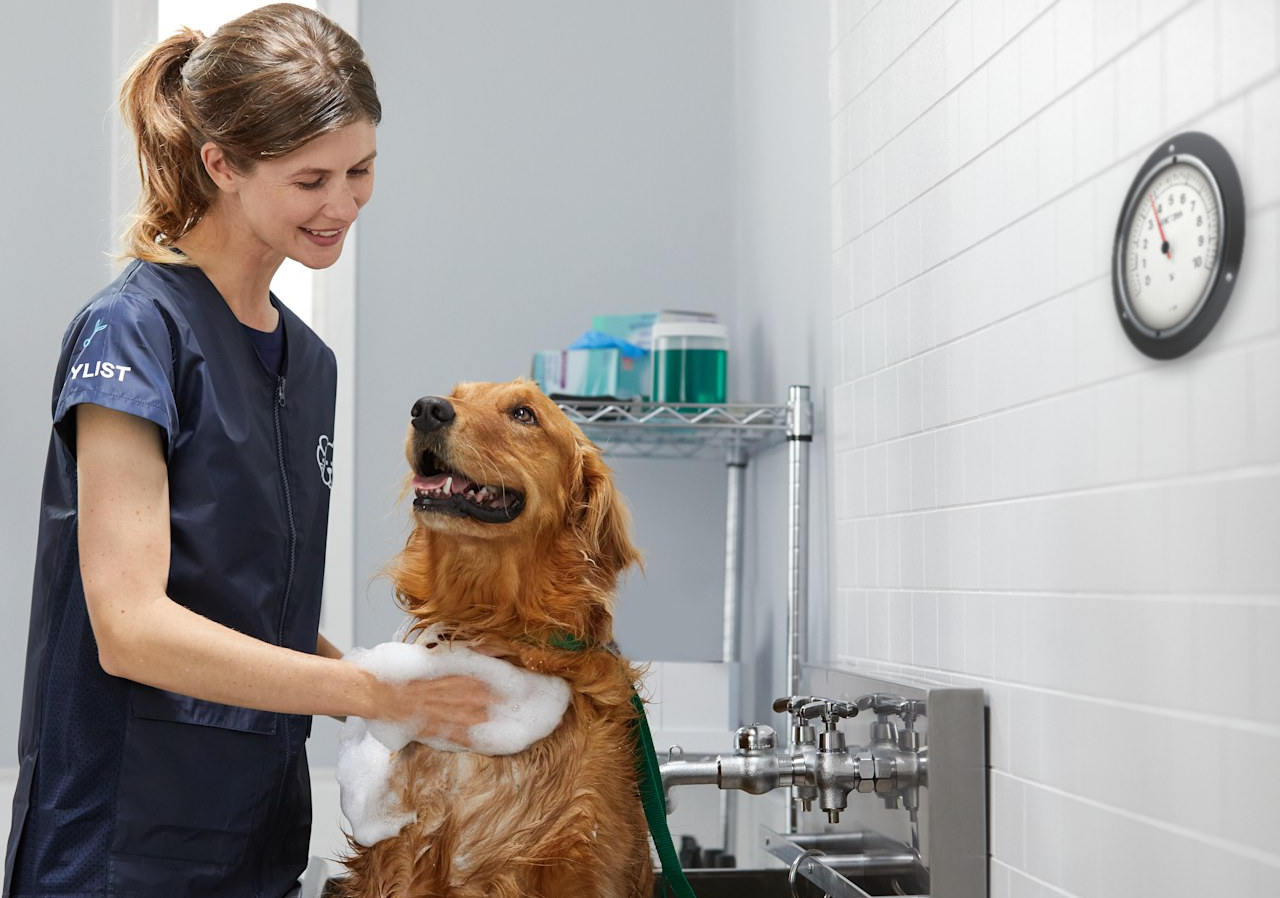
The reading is 4 V
